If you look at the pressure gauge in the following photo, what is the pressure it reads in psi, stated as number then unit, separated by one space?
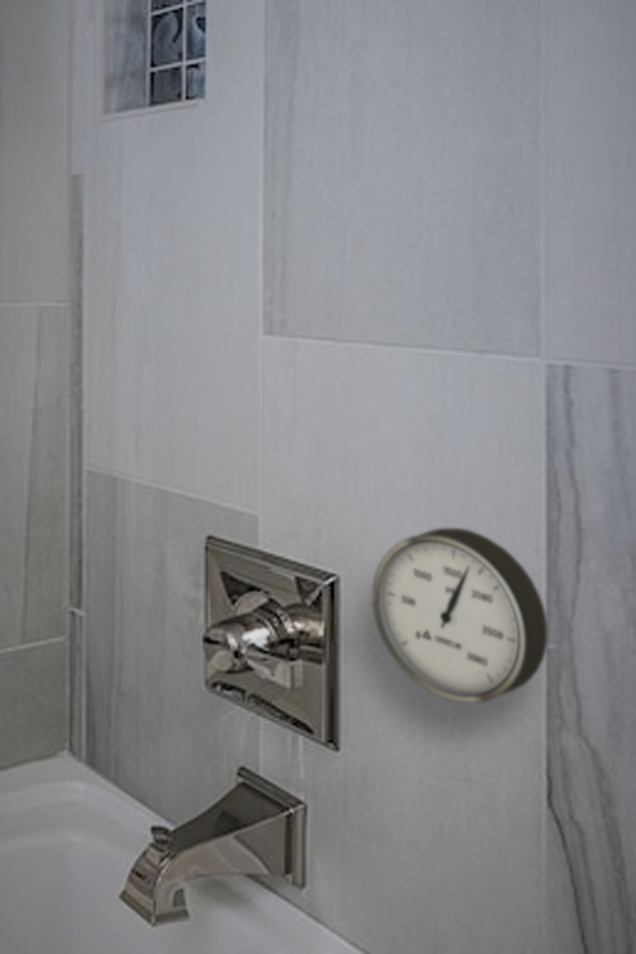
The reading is 1700 psi
